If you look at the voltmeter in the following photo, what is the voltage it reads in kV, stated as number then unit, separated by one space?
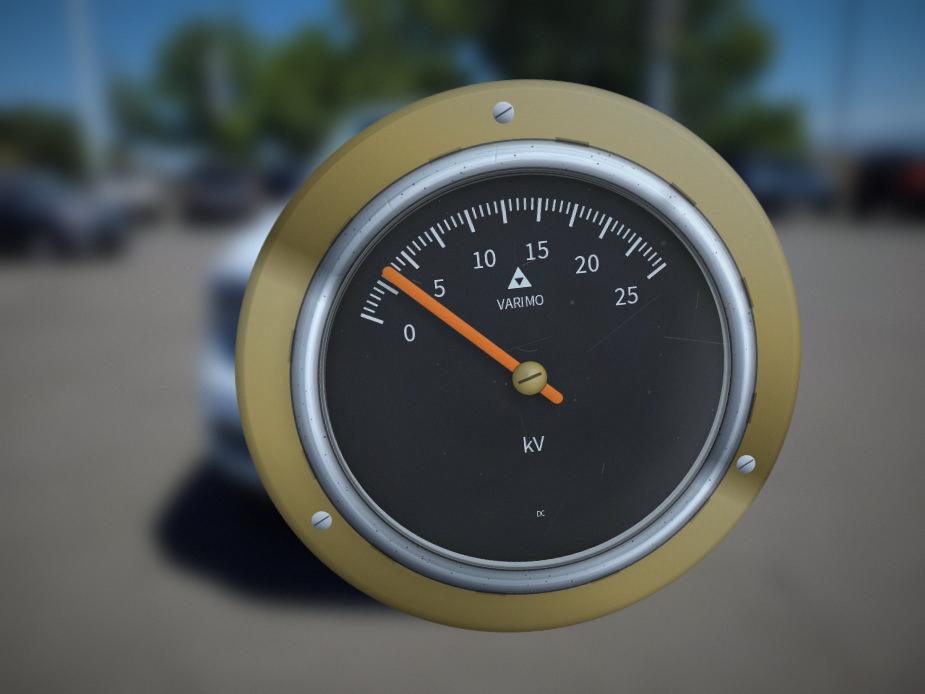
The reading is 3.5 kV
